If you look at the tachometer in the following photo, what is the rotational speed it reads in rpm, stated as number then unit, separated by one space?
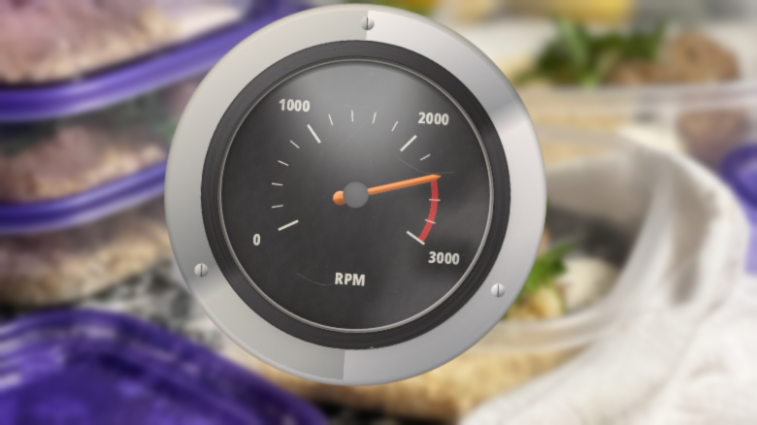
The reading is 2400 rpm
